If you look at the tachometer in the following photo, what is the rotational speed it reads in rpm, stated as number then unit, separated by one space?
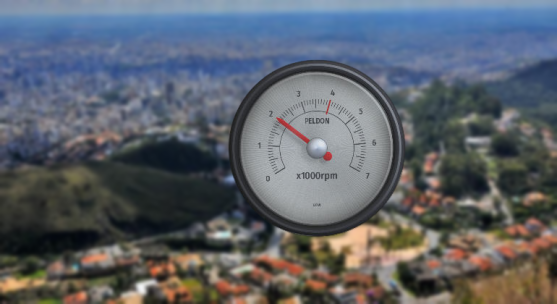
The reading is 2000 rpm
